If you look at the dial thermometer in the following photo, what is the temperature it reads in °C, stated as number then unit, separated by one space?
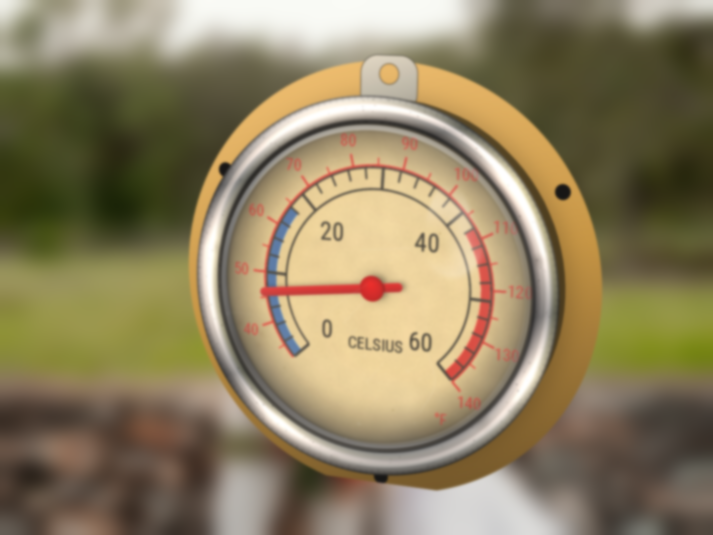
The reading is 8 °C
